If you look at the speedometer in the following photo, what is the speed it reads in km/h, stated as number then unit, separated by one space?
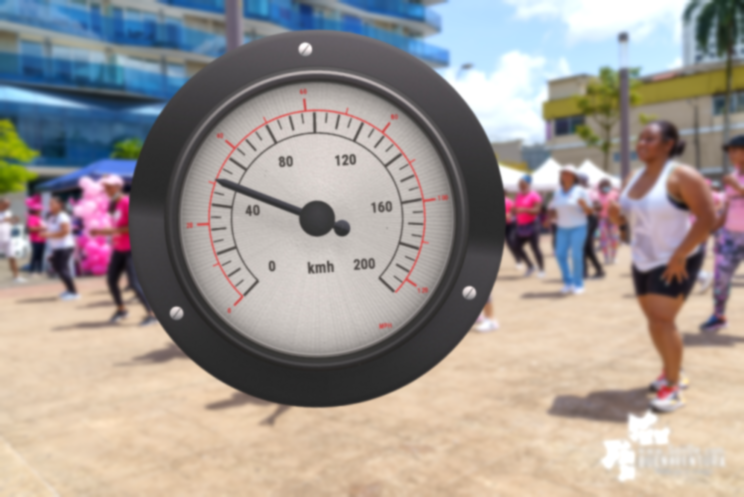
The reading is 50 km/h
